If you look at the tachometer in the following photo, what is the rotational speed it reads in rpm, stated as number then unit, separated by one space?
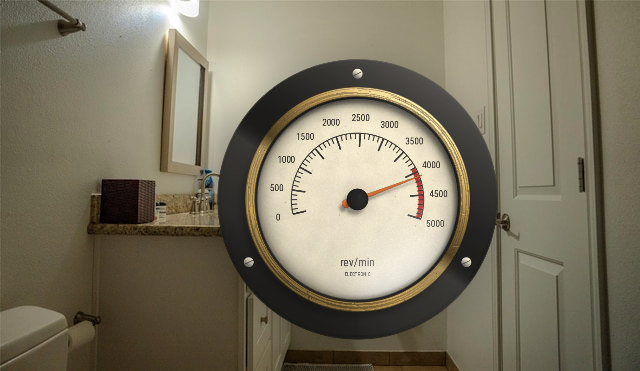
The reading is 4100 rpm
